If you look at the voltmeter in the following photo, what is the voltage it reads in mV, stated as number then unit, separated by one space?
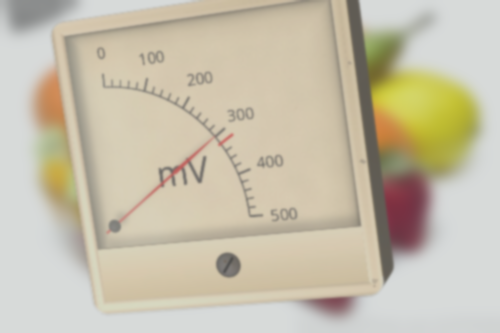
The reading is 300 mV
